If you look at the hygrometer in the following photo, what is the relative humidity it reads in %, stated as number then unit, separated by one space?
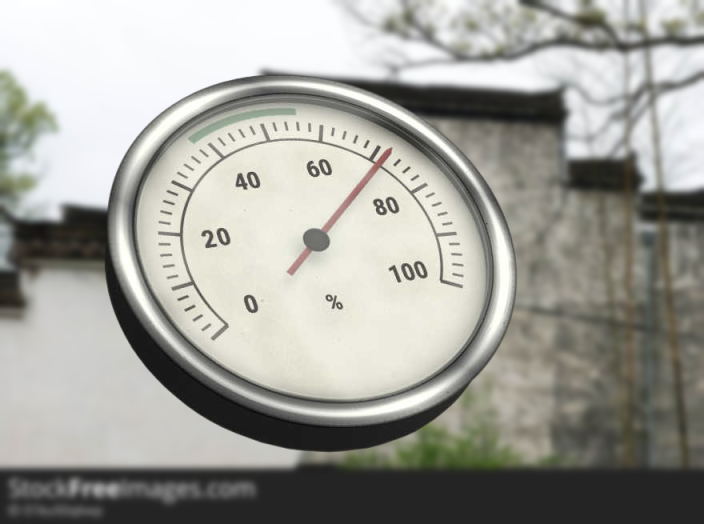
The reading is 72 %
